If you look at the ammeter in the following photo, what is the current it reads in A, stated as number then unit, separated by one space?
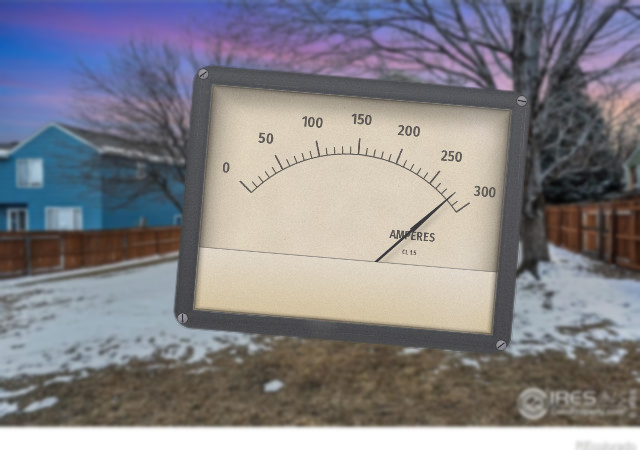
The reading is 280 A
